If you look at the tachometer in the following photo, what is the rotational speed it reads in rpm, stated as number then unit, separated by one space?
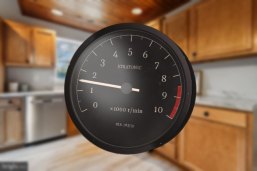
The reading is 1500 rpm
